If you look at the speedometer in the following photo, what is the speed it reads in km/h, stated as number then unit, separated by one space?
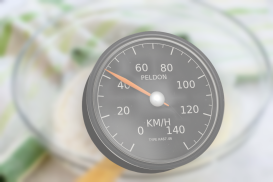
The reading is 42.5 km/h
